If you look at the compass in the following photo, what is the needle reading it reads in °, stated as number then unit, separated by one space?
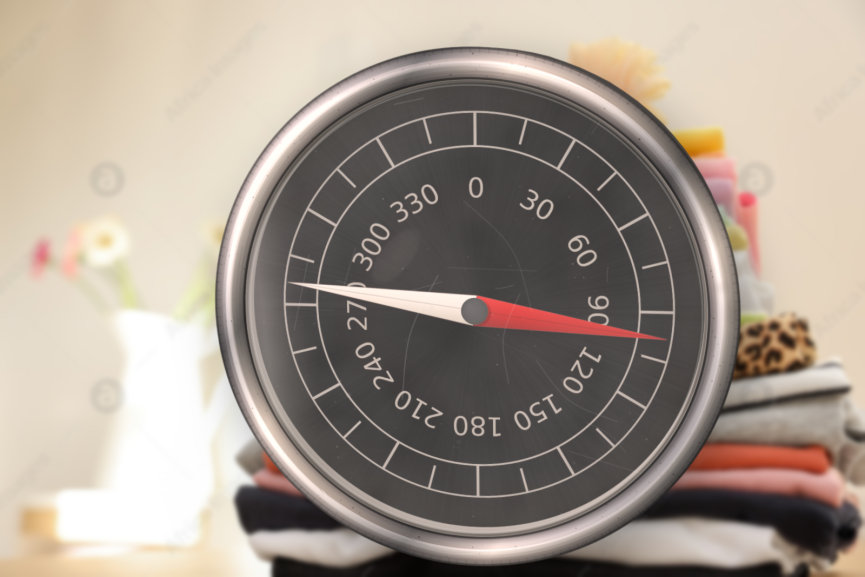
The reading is 97.5 °
